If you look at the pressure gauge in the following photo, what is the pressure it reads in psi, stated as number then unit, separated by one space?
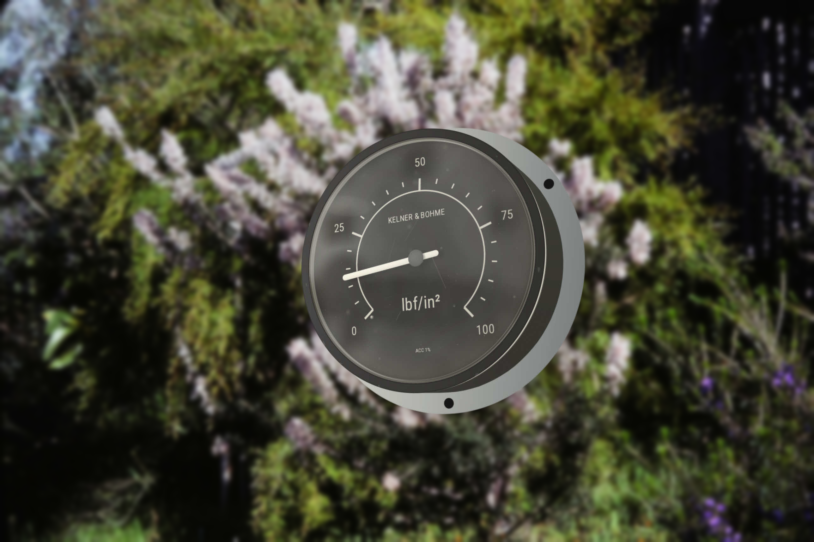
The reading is 12.5 psi
